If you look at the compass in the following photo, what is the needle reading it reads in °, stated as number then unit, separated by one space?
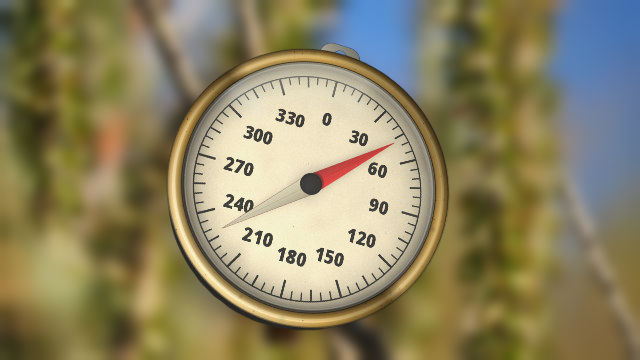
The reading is 47.5 °
